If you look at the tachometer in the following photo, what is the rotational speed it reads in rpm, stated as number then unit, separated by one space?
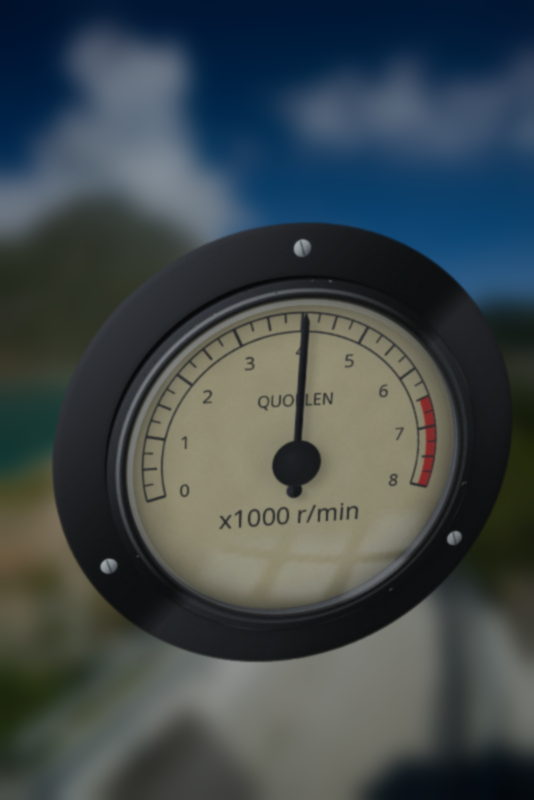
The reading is 4000 rpm
